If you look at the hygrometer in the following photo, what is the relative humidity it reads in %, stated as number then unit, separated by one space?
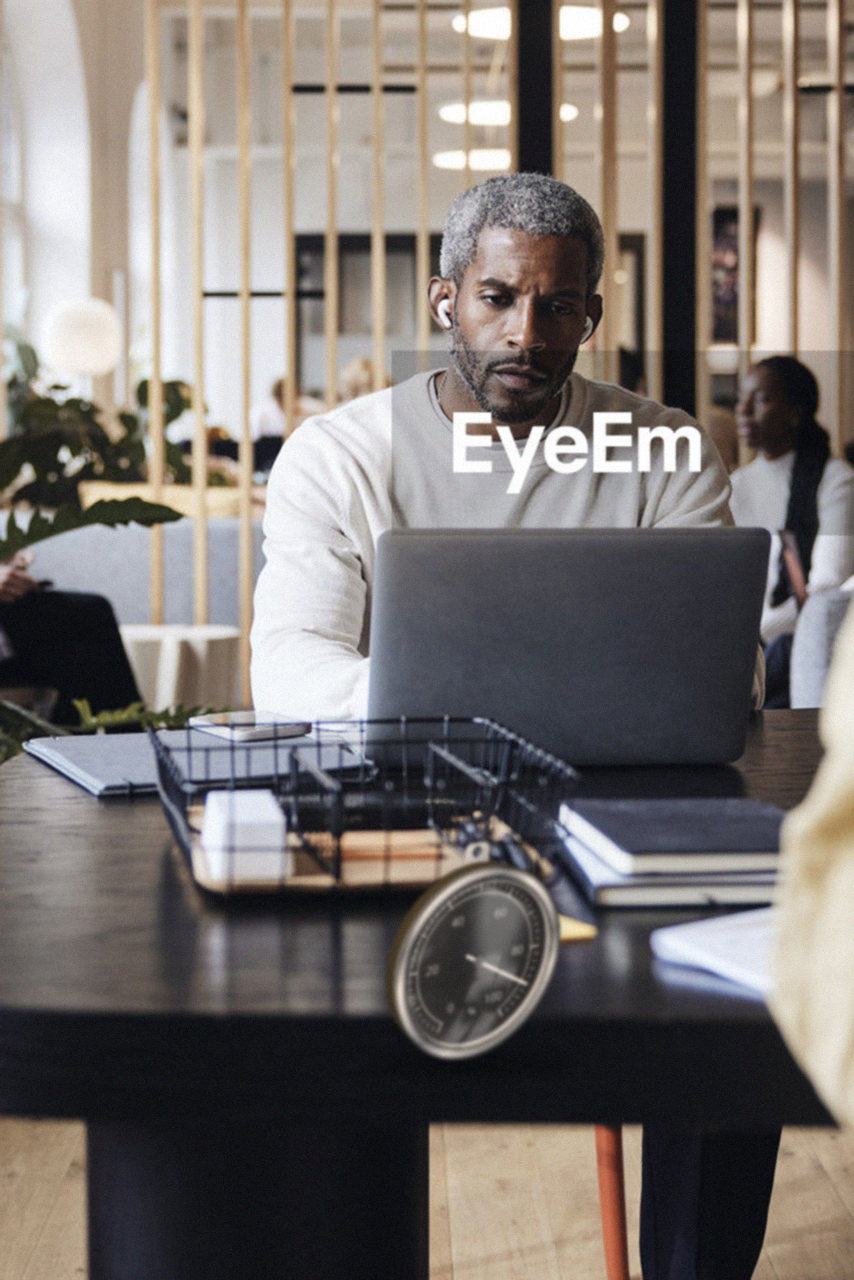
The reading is 90 %
